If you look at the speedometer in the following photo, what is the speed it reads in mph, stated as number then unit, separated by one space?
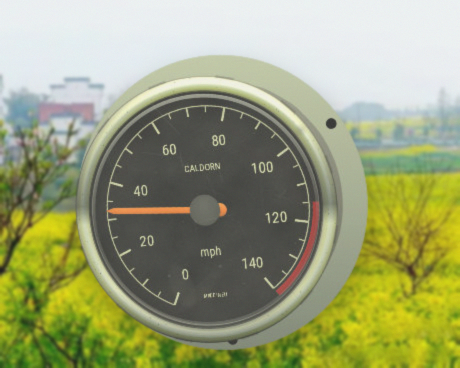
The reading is 32.5 mph
